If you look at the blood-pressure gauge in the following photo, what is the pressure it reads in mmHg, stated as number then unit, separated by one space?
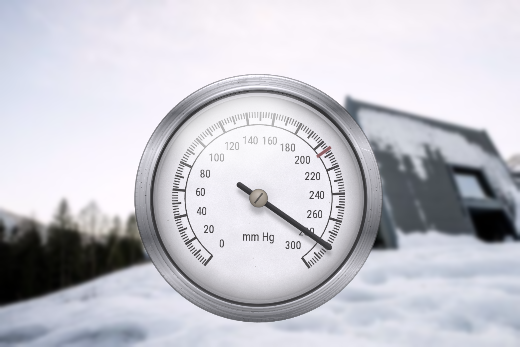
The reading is 280 mmHg
